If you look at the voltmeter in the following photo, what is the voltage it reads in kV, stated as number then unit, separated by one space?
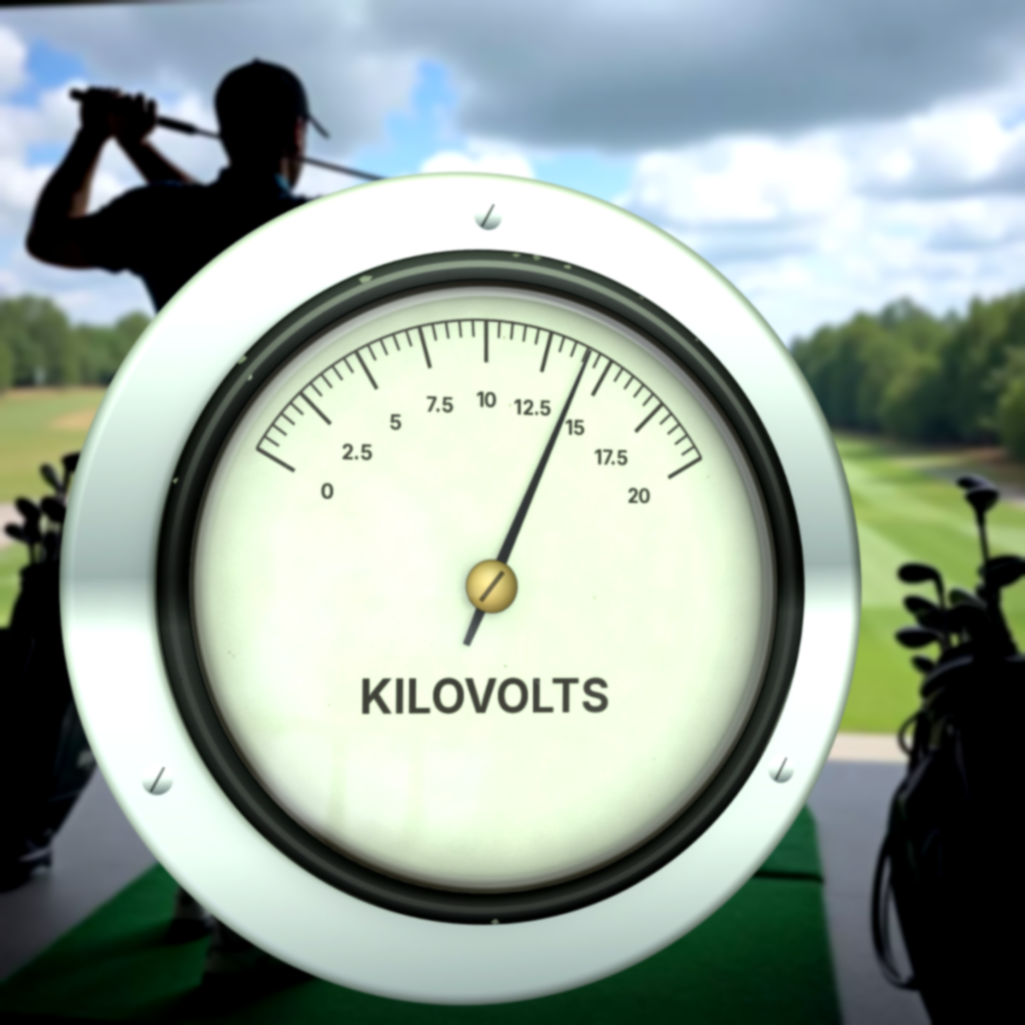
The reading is 14 kV
